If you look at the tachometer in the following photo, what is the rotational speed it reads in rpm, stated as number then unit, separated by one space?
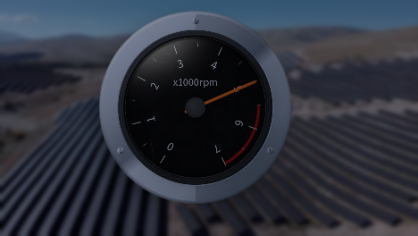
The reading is 5000 rpm
